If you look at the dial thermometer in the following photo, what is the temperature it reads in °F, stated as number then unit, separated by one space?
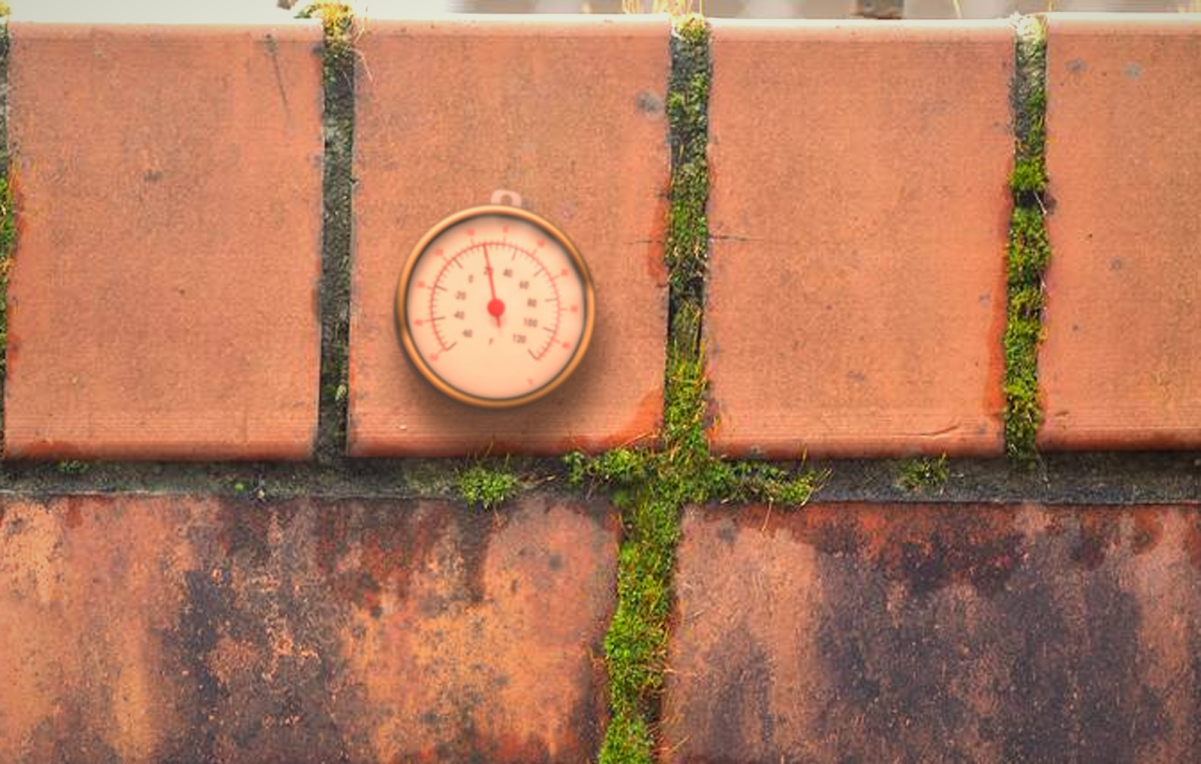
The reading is 20 °F
